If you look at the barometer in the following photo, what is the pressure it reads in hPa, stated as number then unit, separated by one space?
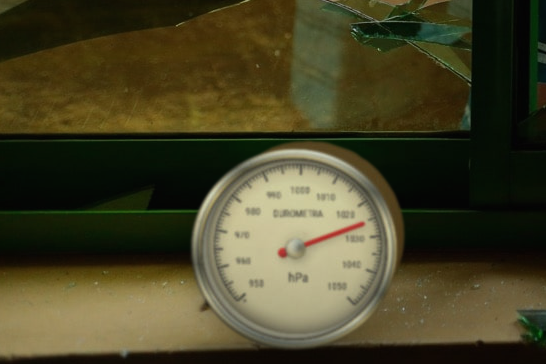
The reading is 1025 hPa
